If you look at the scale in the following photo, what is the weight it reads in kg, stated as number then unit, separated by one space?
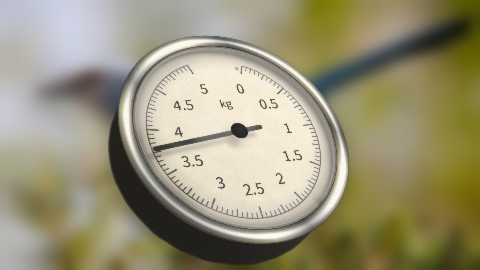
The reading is 3.75 kg
